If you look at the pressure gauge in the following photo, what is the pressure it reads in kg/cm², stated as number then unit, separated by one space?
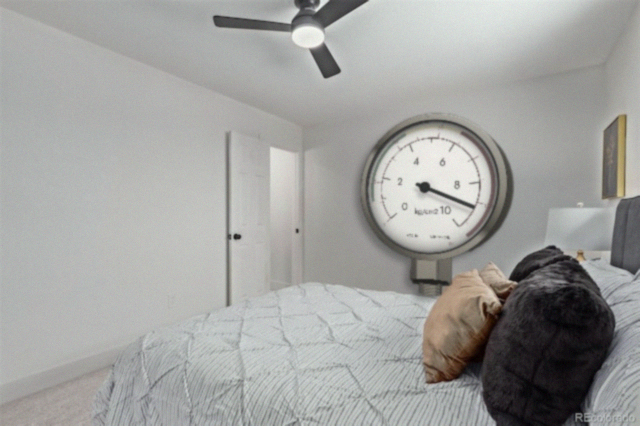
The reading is 9 kg/cm²
